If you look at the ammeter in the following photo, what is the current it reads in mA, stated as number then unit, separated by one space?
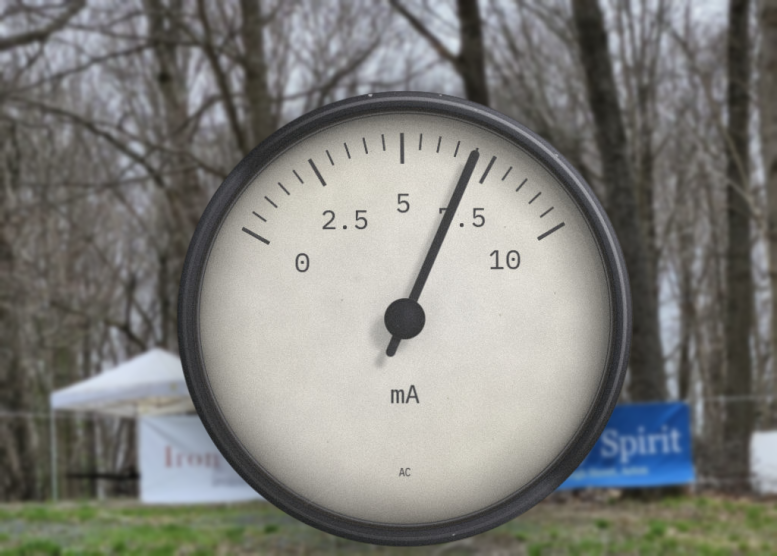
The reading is 7 mA
